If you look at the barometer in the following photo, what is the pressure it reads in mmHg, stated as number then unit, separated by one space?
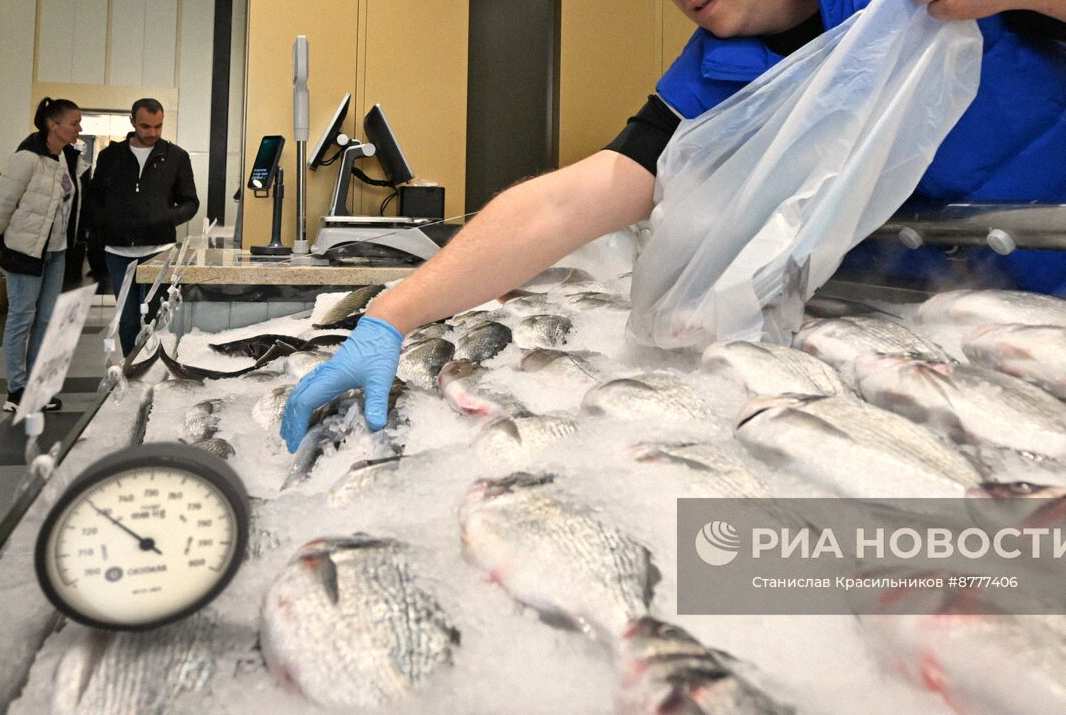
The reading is 730 mmHg
